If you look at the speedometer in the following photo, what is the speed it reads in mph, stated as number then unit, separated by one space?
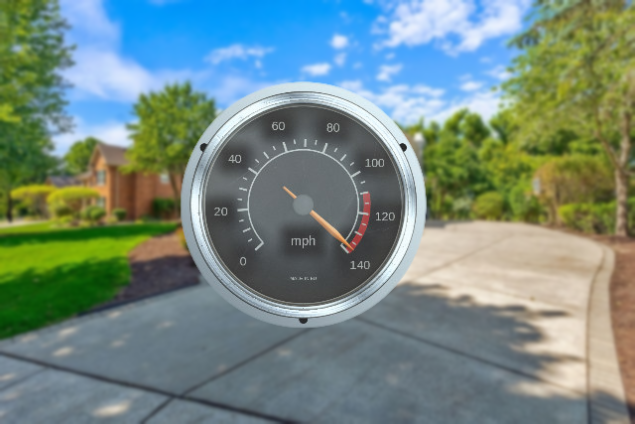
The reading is 137.5 mph
